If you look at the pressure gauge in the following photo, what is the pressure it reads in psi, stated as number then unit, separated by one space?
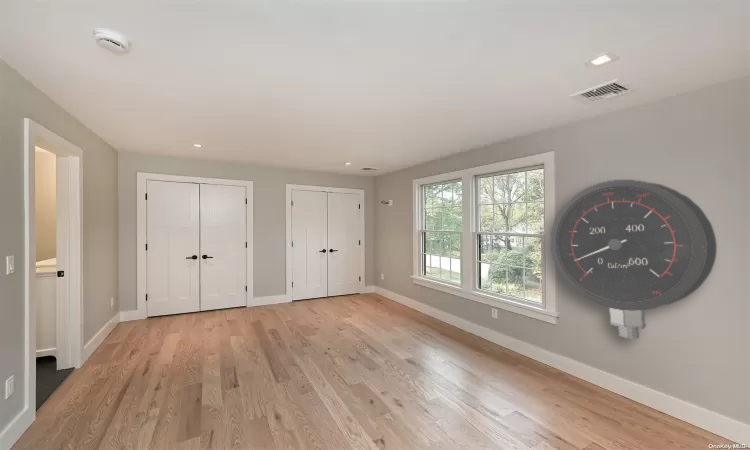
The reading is 50 psi
